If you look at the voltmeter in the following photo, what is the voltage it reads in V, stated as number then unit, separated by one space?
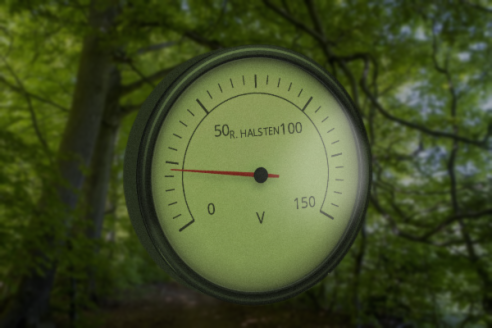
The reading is 22.5 V
